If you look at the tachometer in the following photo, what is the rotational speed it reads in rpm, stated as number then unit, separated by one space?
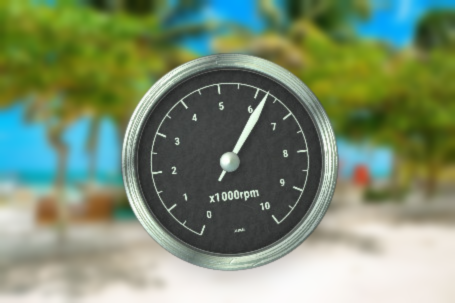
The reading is 6250 rpm
